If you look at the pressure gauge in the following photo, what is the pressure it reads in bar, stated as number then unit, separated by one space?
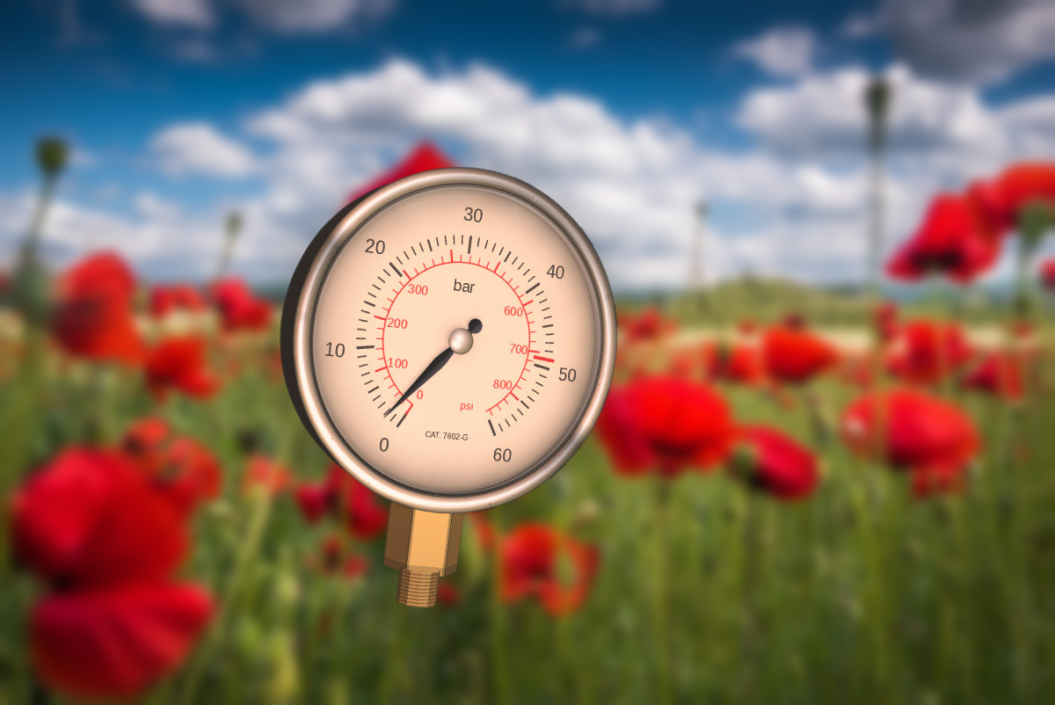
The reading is 2 bar
